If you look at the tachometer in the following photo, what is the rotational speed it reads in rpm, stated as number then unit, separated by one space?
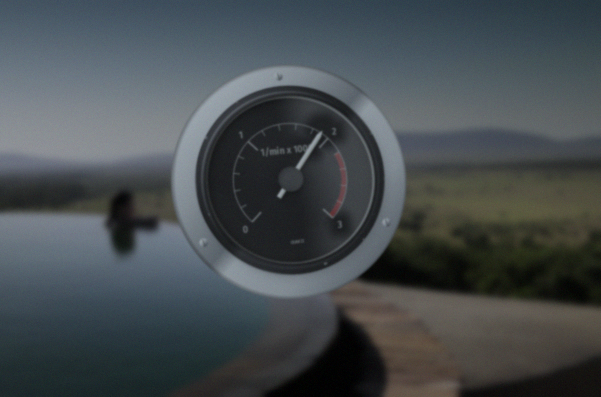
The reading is 1900 rpm
